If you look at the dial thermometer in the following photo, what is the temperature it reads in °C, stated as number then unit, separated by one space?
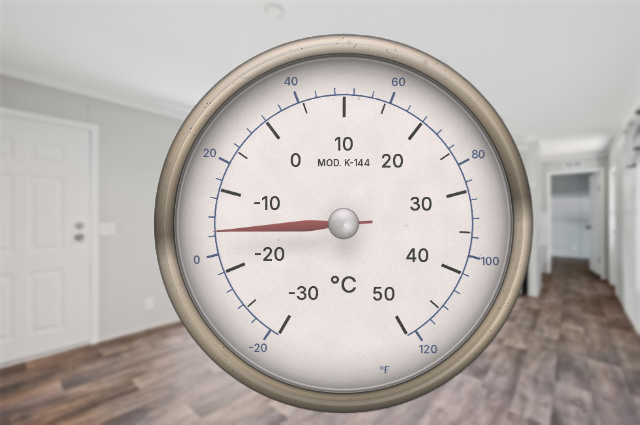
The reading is -15 °C
